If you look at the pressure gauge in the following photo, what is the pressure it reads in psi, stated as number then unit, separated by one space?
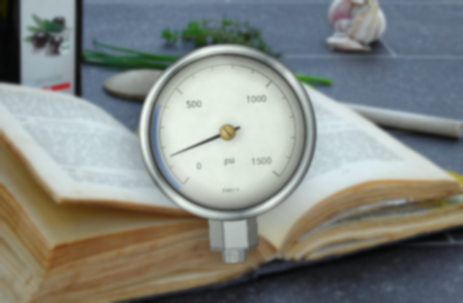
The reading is 150 psi
